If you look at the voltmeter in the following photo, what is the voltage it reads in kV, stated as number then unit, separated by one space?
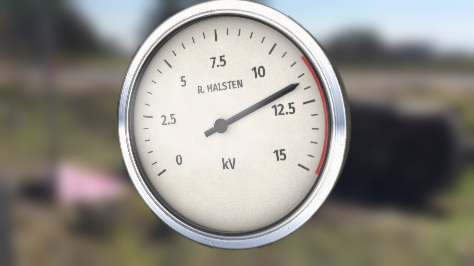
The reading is 11.75 kV
